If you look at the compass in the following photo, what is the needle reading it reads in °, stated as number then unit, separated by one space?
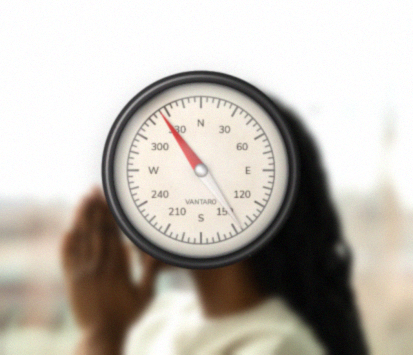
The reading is 325 °
